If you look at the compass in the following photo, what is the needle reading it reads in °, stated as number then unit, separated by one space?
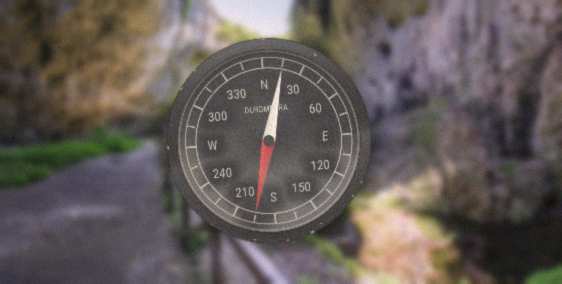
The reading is 195 °
